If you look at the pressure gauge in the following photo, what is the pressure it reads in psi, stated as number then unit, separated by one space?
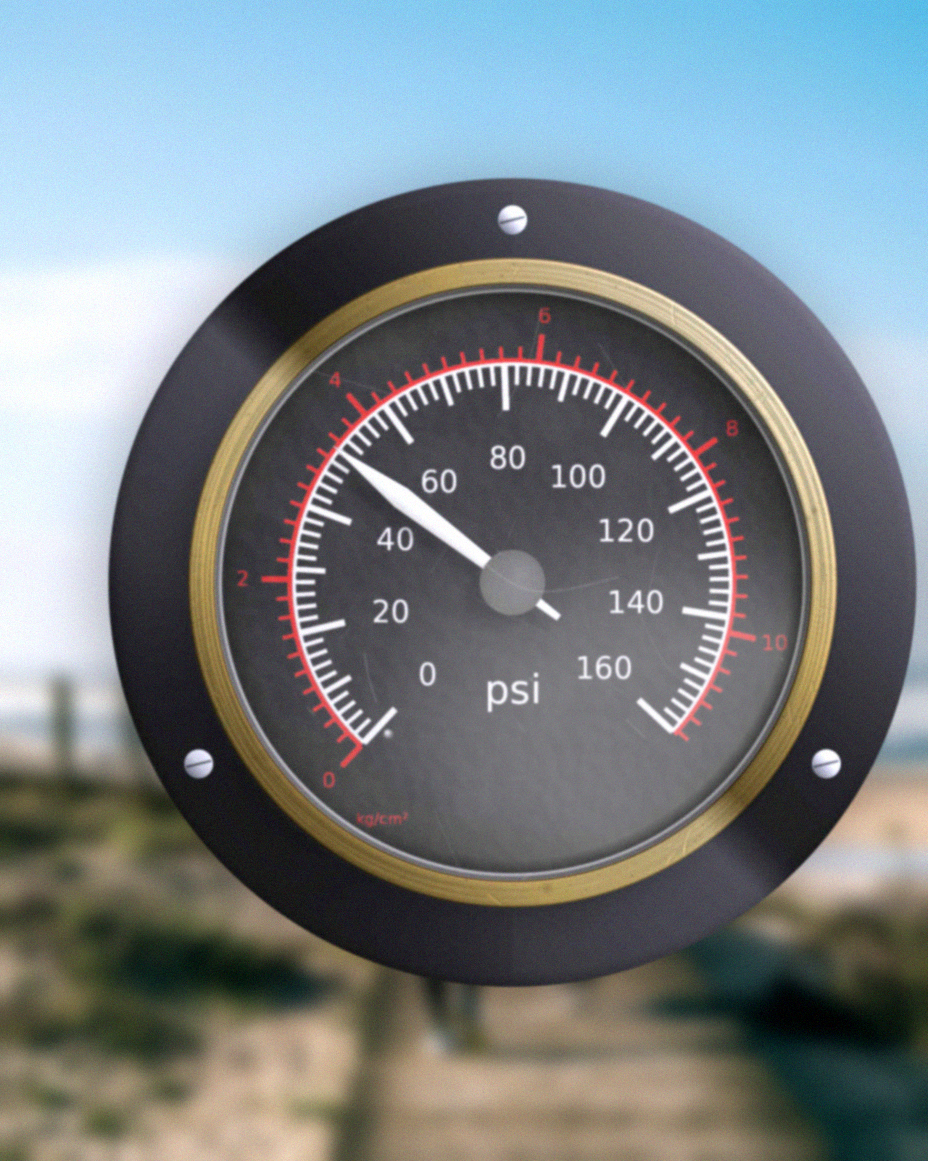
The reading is 50 psi
